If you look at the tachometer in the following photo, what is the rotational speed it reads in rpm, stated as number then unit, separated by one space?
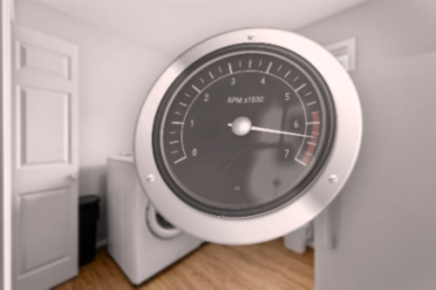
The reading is 6375 rpm
